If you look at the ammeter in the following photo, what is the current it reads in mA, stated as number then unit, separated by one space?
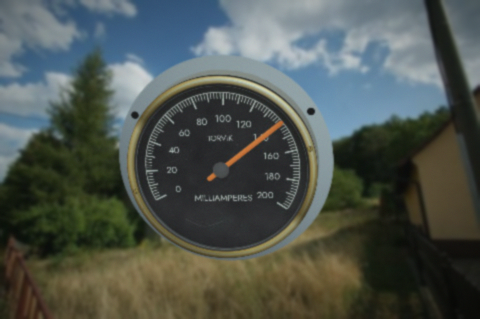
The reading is 140 mA
